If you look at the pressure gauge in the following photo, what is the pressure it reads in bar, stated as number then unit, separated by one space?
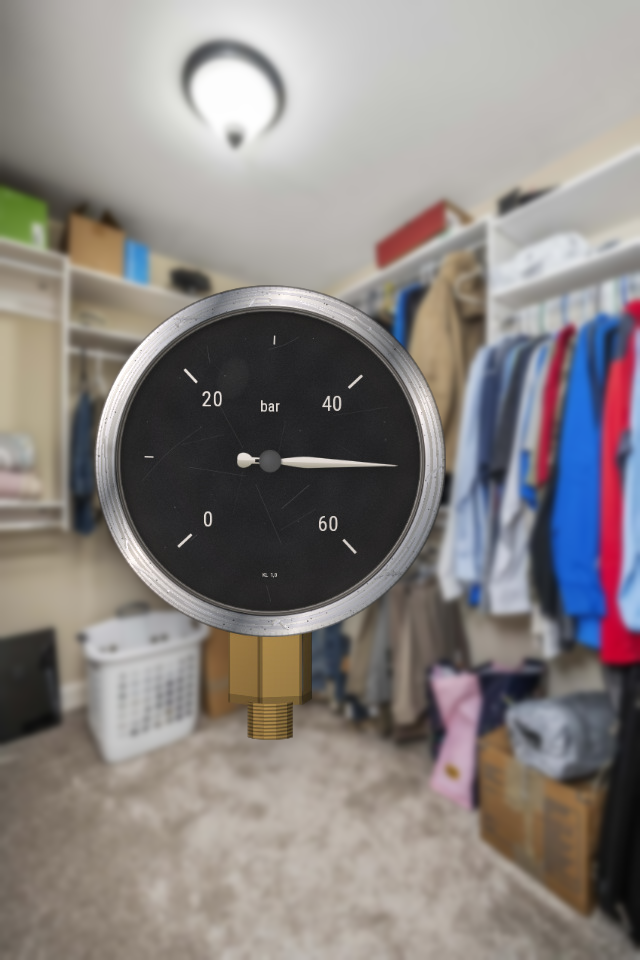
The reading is 50 bar
